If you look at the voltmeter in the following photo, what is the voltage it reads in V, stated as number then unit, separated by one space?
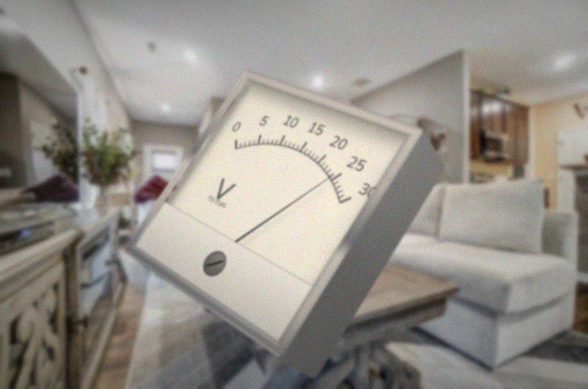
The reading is 25 V
